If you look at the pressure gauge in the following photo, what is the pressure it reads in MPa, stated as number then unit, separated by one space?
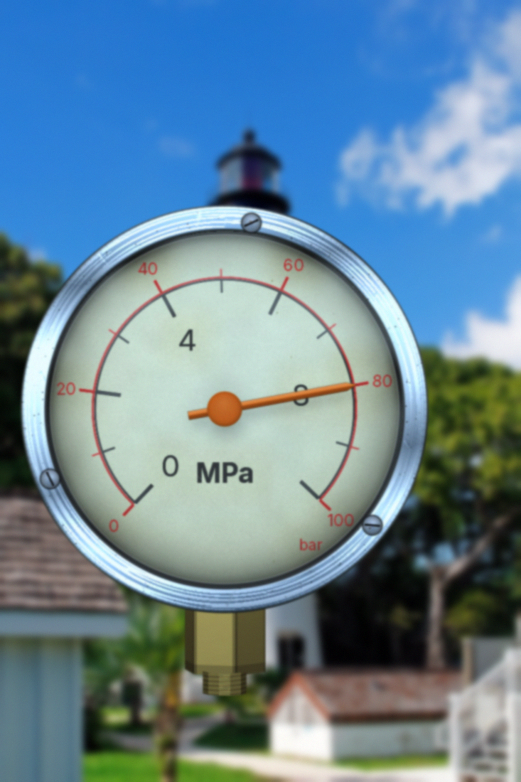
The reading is 8 MPa
